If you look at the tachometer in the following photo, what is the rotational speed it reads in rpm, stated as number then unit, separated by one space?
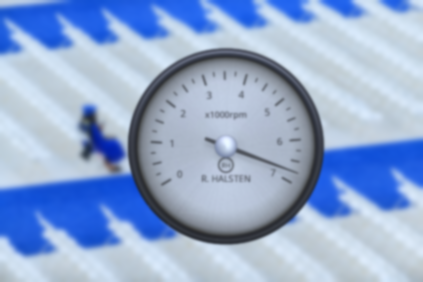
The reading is 6750 rpm
